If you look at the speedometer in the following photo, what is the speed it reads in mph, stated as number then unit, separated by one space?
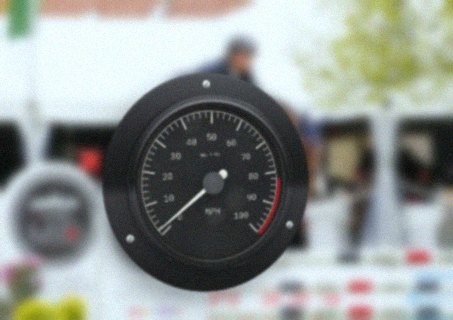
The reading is 2 mph
